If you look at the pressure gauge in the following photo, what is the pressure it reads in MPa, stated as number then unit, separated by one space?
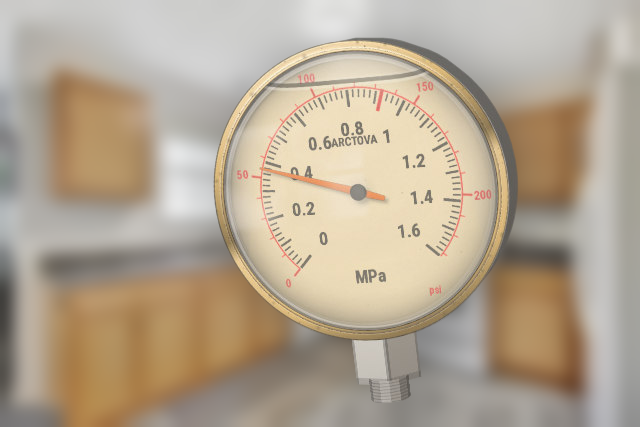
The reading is 0.38 MPa
